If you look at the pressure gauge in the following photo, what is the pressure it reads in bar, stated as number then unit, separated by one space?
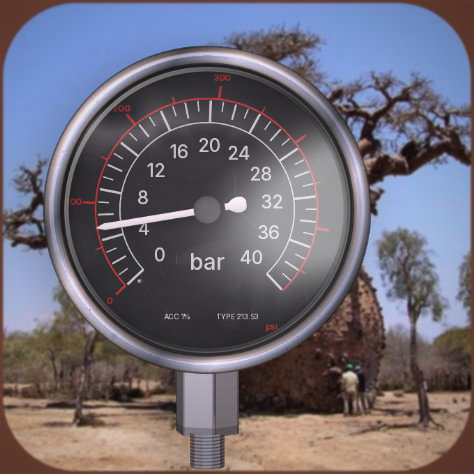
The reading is 5 bar
